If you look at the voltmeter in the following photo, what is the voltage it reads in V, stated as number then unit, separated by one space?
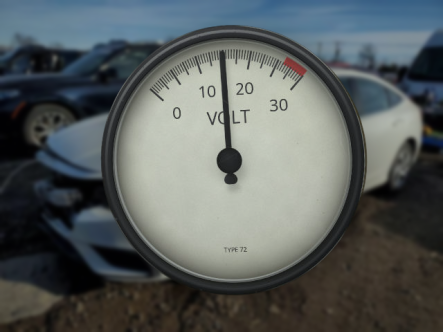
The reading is 15 V
